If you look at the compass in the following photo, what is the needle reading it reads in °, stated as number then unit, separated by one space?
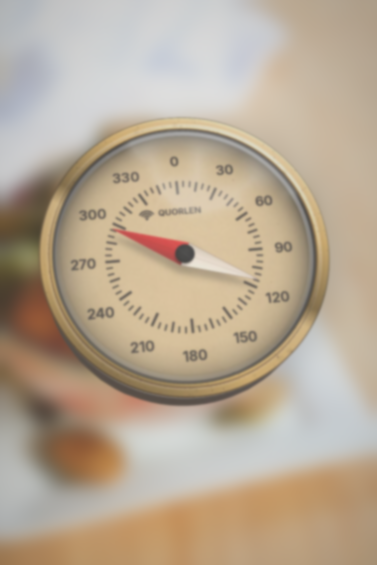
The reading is 295 °
